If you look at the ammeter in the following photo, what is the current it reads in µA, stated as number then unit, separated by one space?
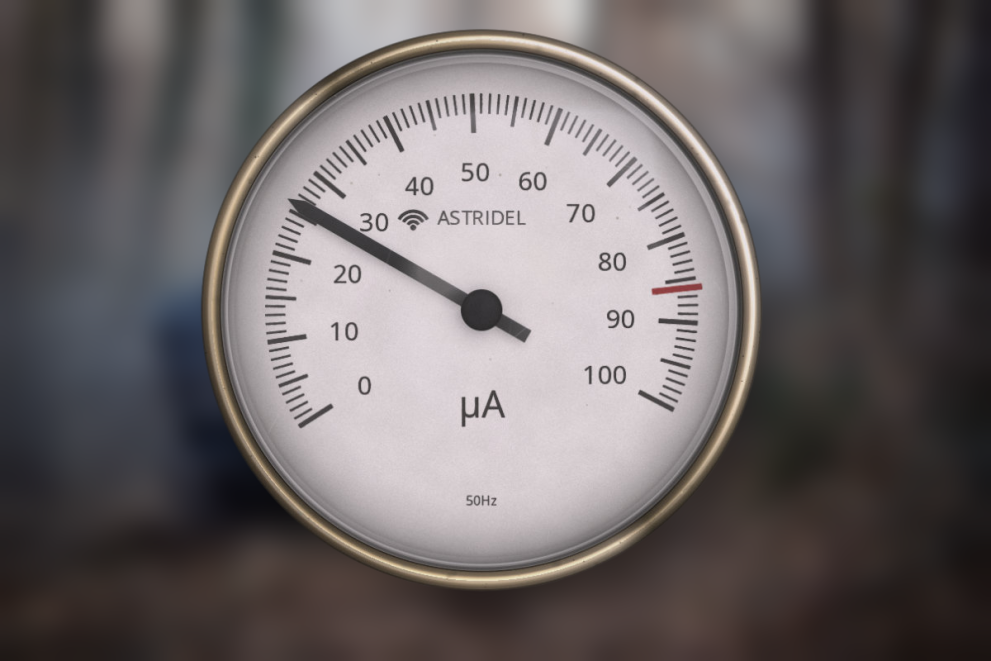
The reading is 26 µA
